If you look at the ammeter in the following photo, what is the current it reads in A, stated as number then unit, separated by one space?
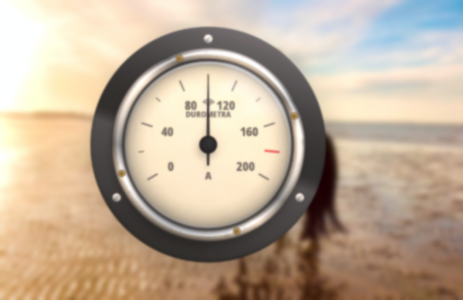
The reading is 100 A
